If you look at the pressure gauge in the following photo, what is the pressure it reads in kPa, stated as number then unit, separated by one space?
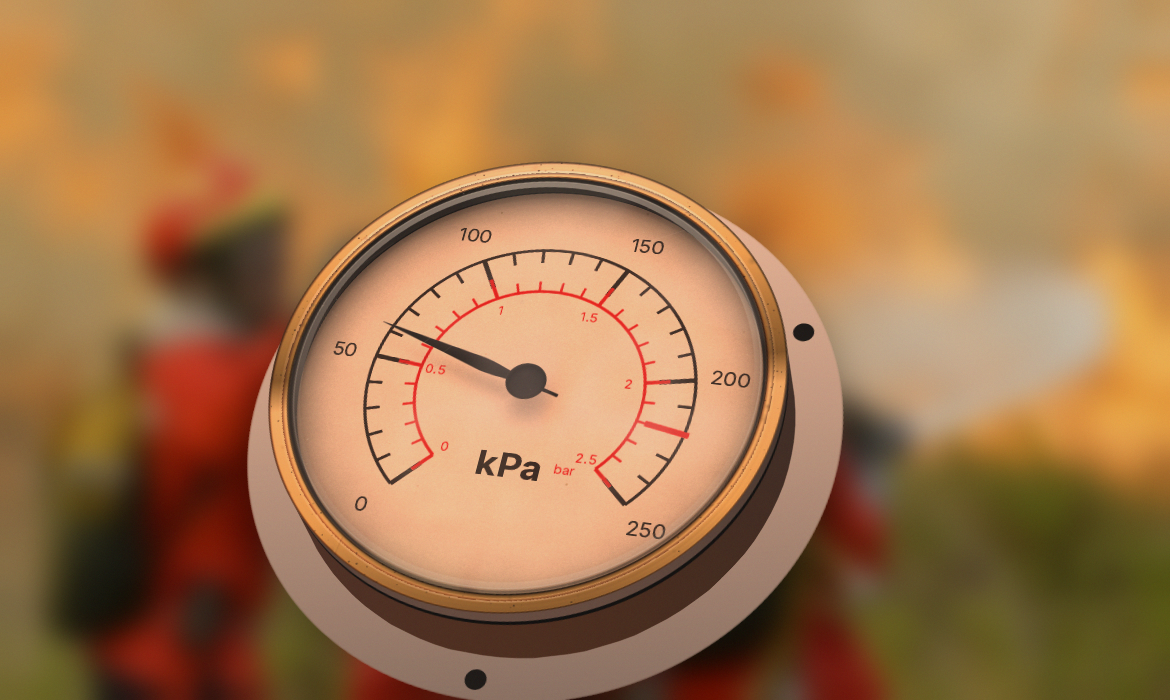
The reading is 60 kPa
